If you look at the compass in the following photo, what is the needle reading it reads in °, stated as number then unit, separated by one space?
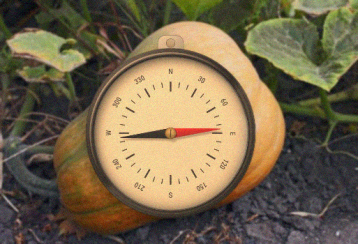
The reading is 85 °
